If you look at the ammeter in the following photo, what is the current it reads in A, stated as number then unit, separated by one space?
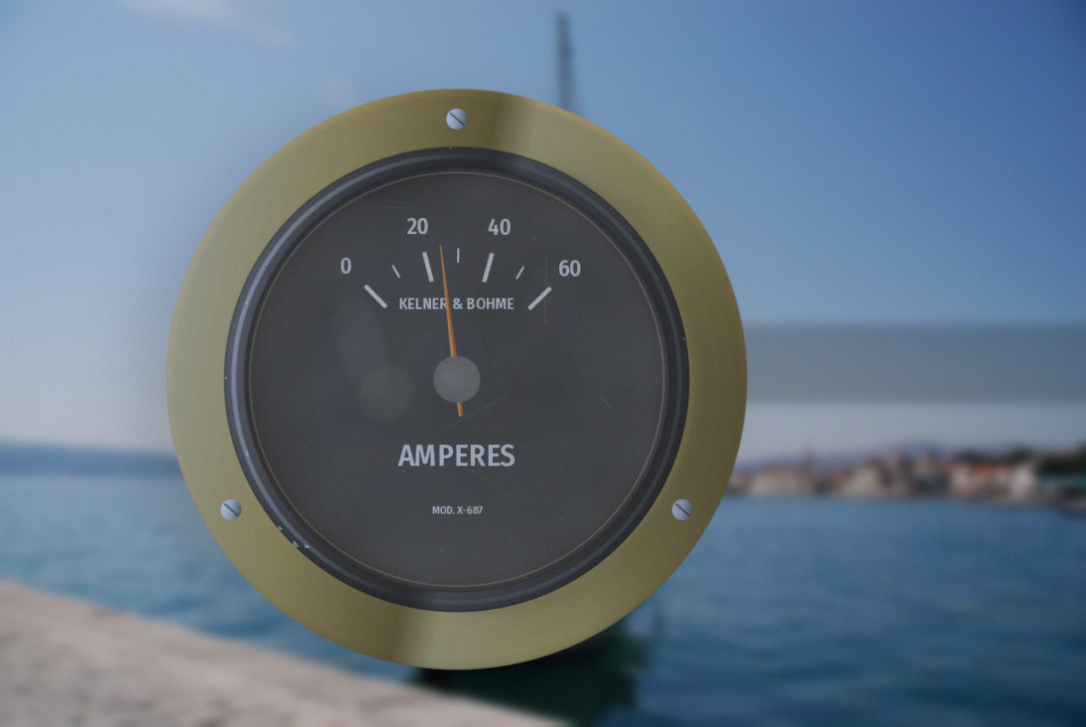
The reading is 25 A
